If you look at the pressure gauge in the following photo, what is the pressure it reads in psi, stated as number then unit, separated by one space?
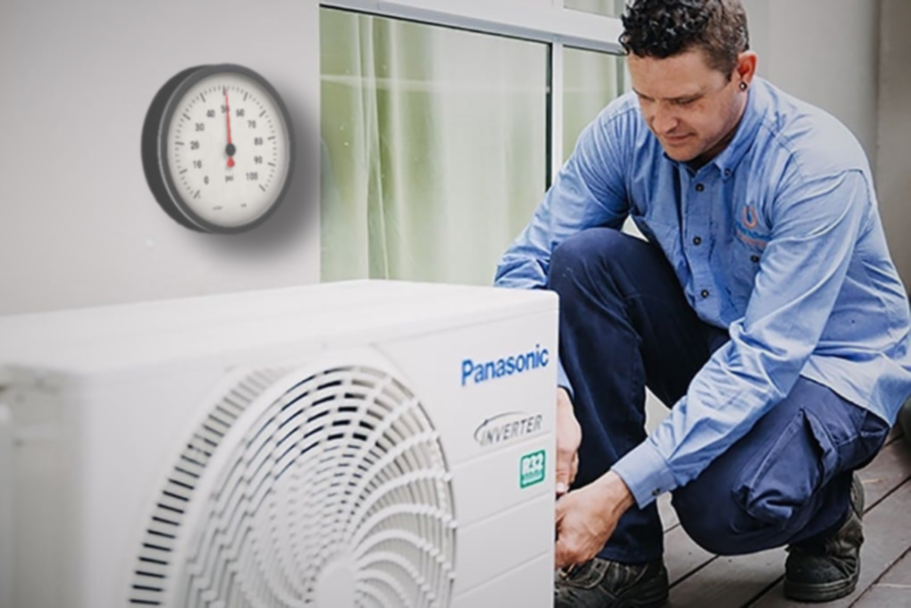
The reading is 50 psi
